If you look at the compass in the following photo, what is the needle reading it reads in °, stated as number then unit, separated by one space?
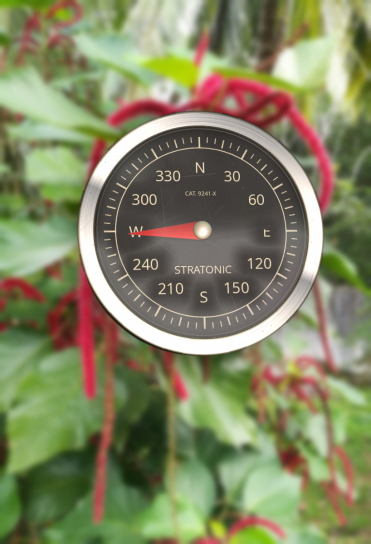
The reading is 267.5 °
